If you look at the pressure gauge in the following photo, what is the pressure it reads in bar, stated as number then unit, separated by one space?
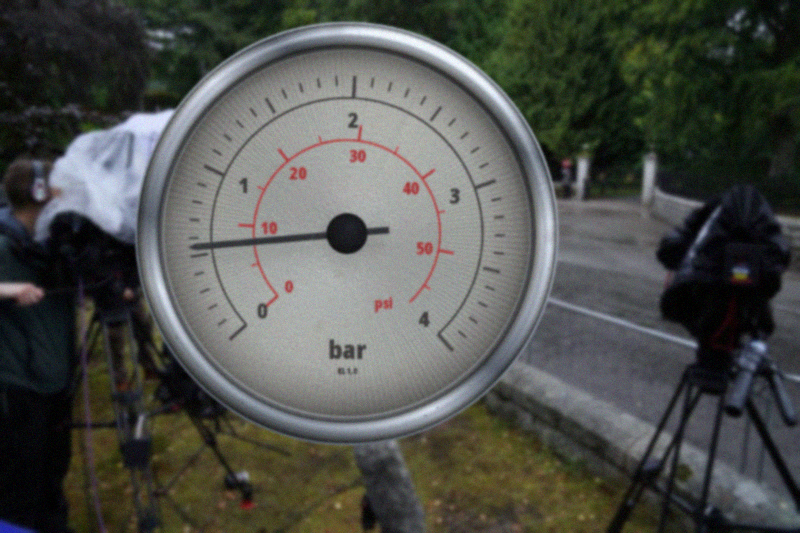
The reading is 0.55 bar
